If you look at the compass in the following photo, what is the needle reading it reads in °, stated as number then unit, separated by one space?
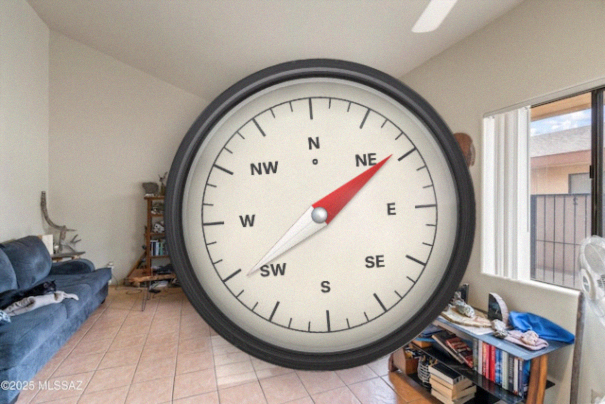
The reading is 55 °
